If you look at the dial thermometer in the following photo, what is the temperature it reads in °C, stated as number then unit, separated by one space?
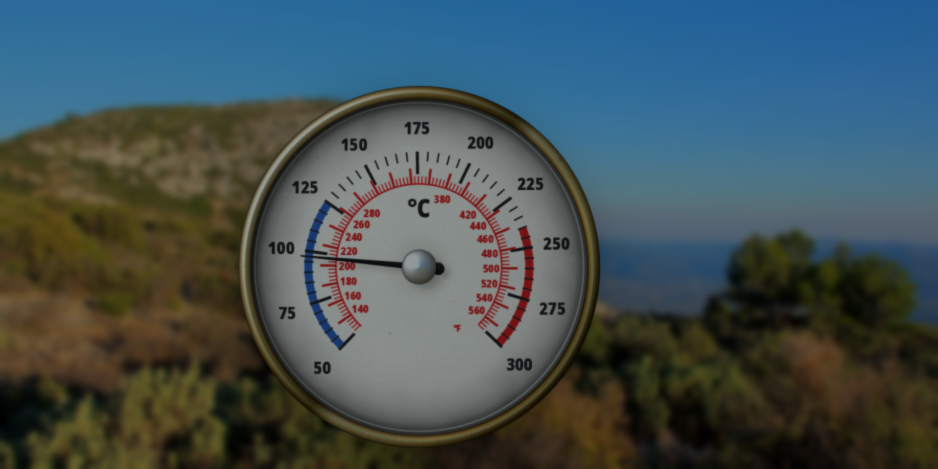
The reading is 97.5 °C
